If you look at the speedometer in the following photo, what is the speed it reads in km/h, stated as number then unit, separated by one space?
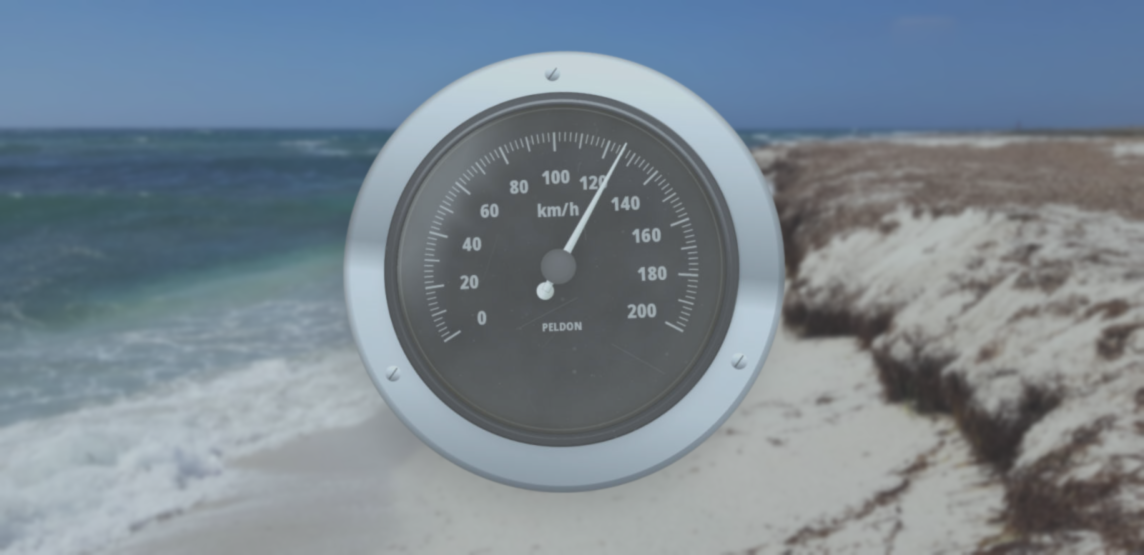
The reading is 126 km/h
